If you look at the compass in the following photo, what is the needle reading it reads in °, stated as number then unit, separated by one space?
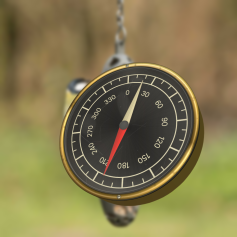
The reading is 200 °
